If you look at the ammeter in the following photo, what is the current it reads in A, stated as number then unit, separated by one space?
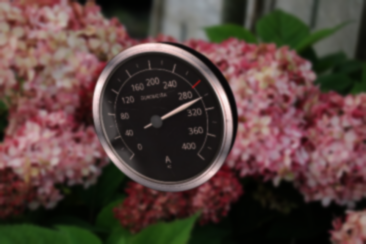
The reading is 300 A
